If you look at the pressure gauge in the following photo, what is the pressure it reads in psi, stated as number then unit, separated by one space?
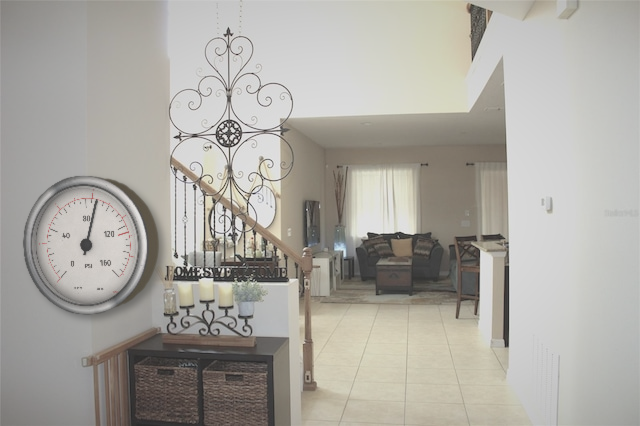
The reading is 90 psi
